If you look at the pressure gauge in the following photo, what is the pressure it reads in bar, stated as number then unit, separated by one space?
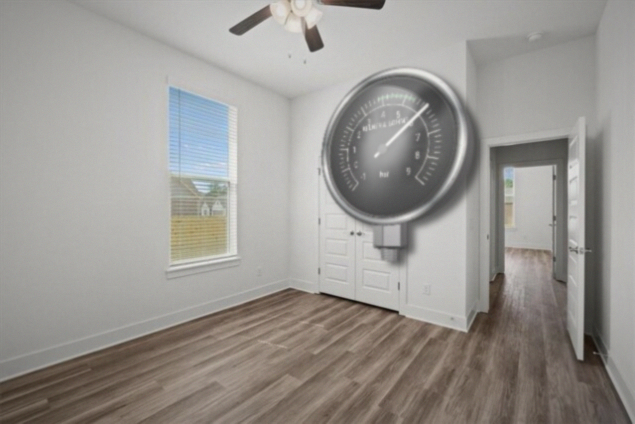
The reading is 6 bar
